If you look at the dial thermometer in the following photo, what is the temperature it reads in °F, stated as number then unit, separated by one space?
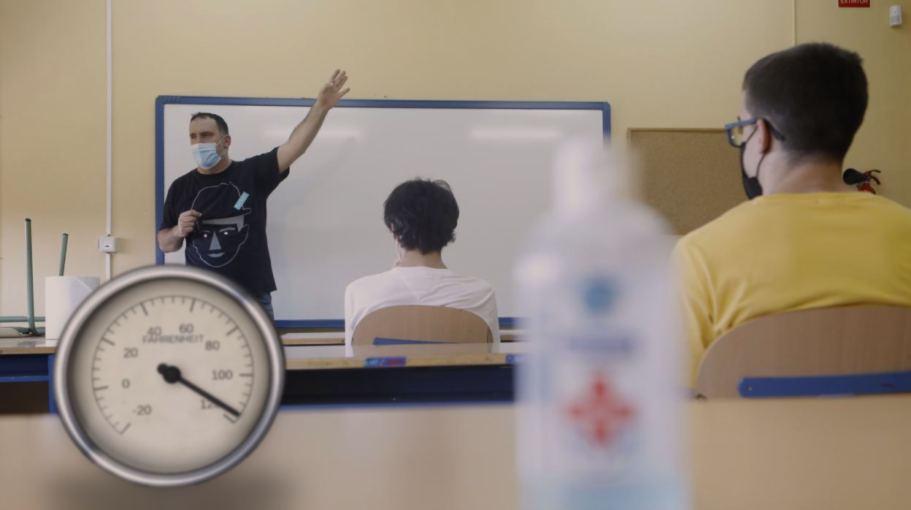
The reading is 116 °F
